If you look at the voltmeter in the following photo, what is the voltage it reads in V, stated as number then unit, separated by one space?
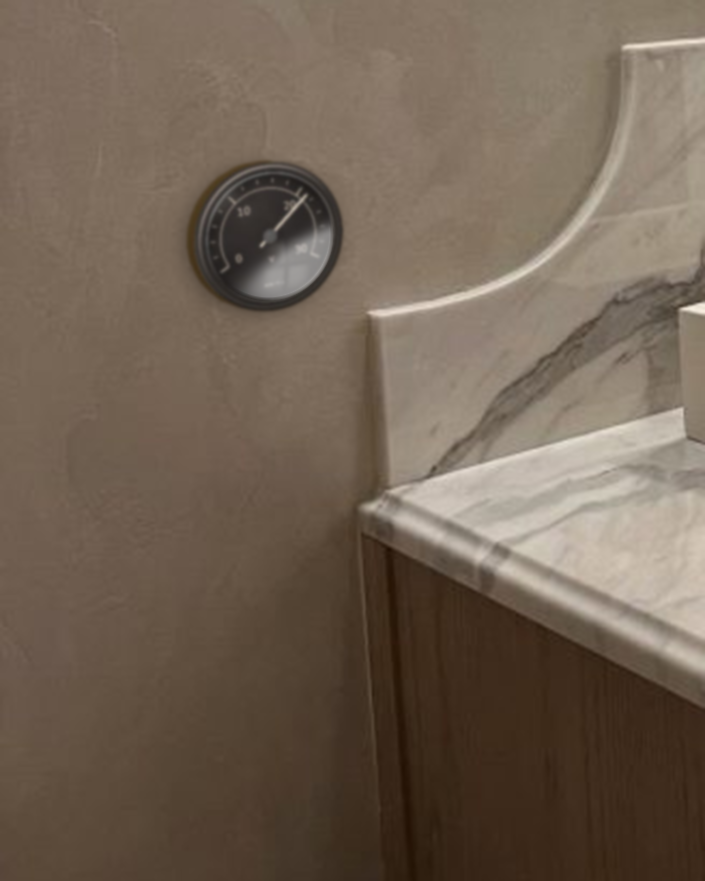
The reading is 21 V
